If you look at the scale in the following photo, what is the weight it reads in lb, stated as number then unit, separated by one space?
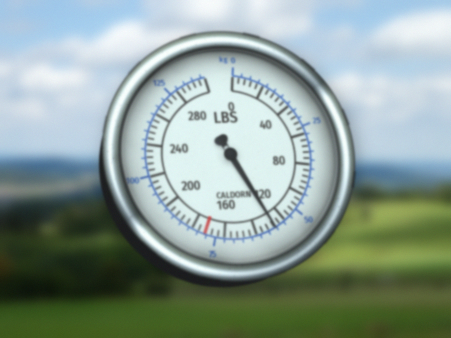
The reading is 128 lb
